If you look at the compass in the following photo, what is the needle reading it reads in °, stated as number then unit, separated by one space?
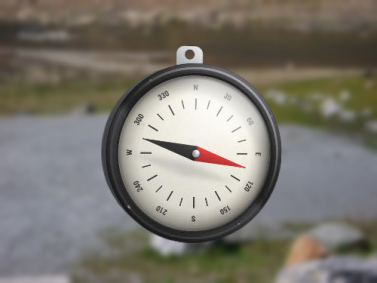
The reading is 105 °
